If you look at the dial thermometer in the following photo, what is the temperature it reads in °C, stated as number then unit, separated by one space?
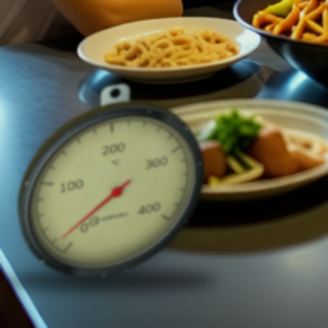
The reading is 20 °C
